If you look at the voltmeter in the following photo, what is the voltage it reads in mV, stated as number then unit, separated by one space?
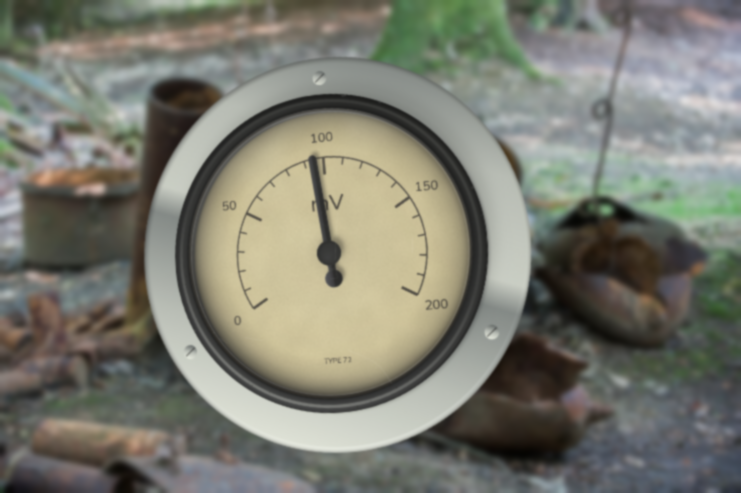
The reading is 95 mV
